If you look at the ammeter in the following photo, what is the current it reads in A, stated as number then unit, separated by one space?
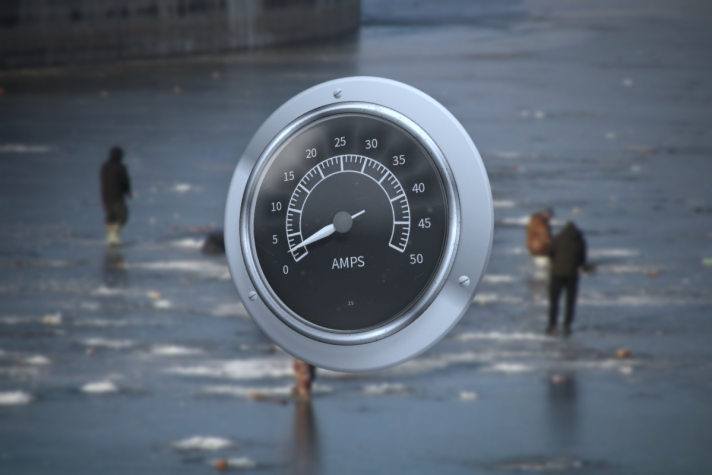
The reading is 2 A
